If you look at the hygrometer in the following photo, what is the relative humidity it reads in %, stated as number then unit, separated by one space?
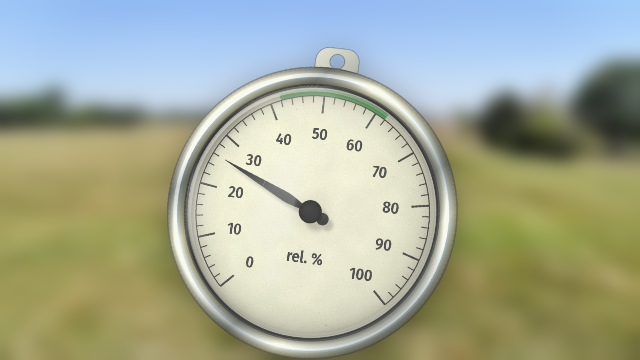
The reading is 26 %
